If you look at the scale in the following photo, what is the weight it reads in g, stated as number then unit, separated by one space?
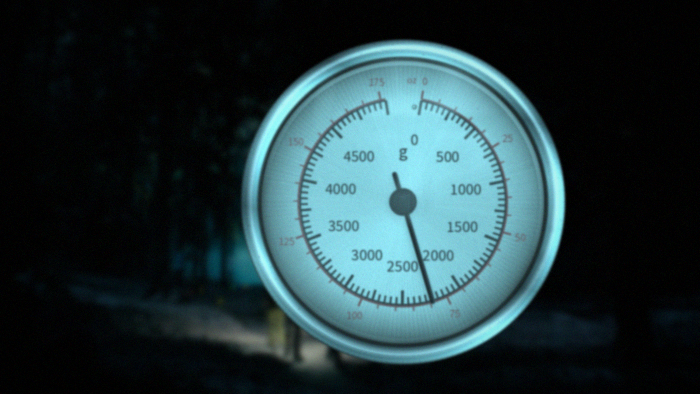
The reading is 2250 g
